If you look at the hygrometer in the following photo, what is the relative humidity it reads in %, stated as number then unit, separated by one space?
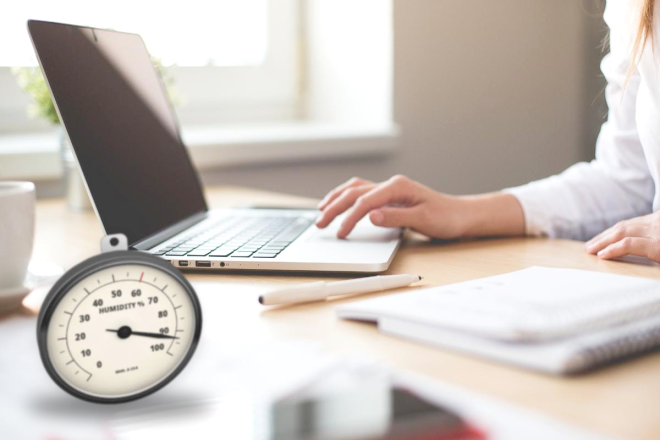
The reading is 92.5 %
